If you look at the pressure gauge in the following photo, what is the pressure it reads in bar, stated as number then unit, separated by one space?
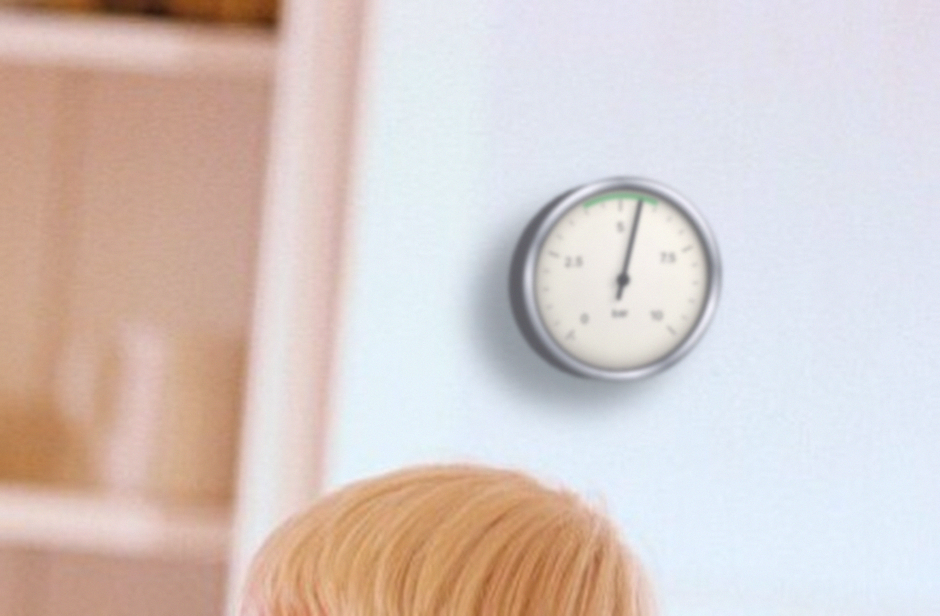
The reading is 5.5 bar
